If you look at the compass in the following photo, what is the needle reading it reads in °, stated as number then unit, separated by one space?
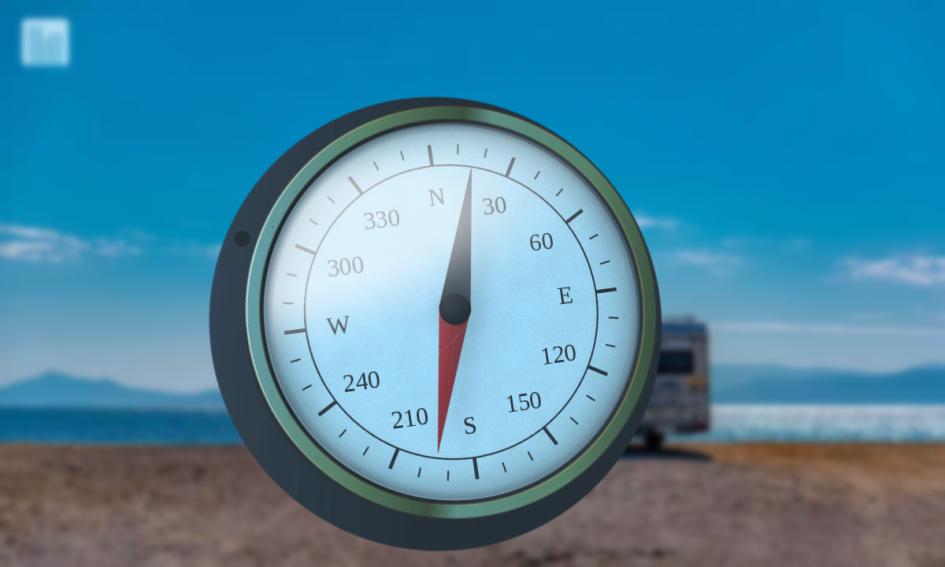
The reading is 195 °
